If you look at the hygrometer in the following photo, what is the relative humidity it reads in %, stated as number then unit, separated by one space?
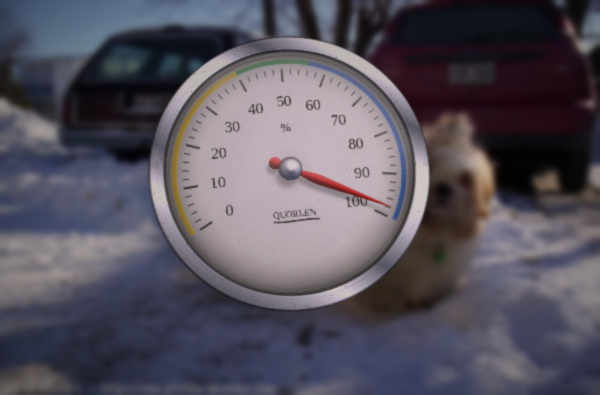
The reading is 98 %
